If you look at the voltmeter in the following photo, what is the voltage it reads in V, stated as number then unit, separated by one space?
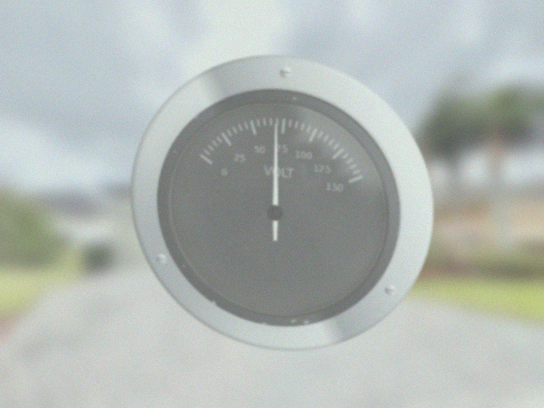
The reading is 70 V
